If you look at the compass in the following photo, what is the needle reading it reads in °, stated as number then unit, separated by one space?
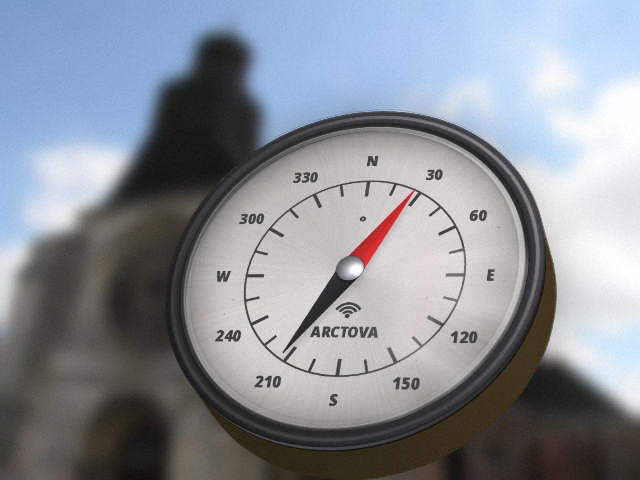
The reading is 30 °
